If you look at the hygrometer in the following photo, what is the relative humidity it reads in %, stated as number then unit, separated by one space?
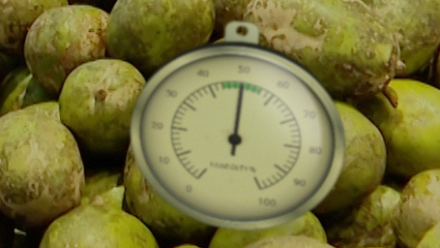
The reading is 50 %
